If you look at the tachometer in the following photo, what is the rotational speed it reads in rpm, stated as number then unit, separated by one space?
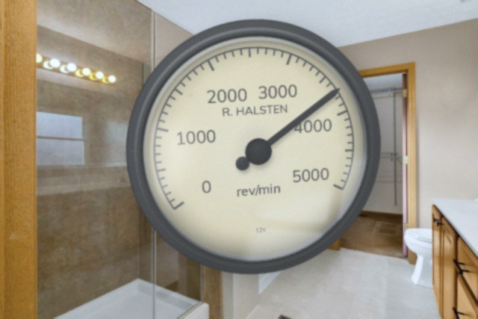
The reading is 3700 rpm
